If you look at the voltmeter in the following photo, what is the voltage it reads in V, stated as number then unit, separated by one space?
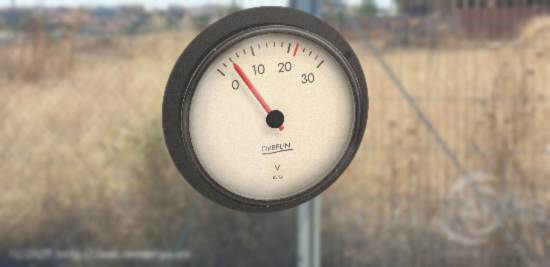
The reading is 4 V
